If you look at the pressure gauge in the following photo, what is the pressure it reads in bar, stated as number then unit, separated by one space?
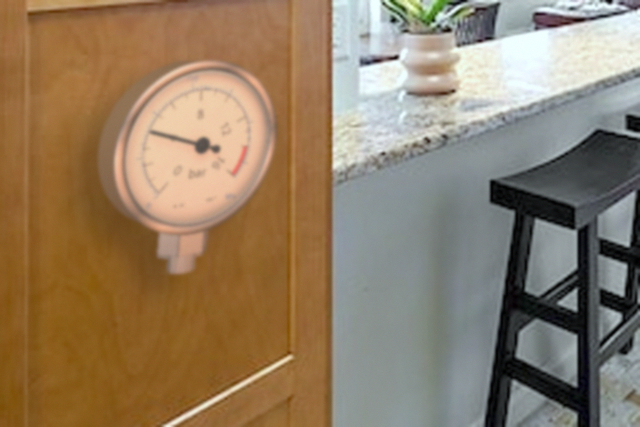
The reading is 4 bar
